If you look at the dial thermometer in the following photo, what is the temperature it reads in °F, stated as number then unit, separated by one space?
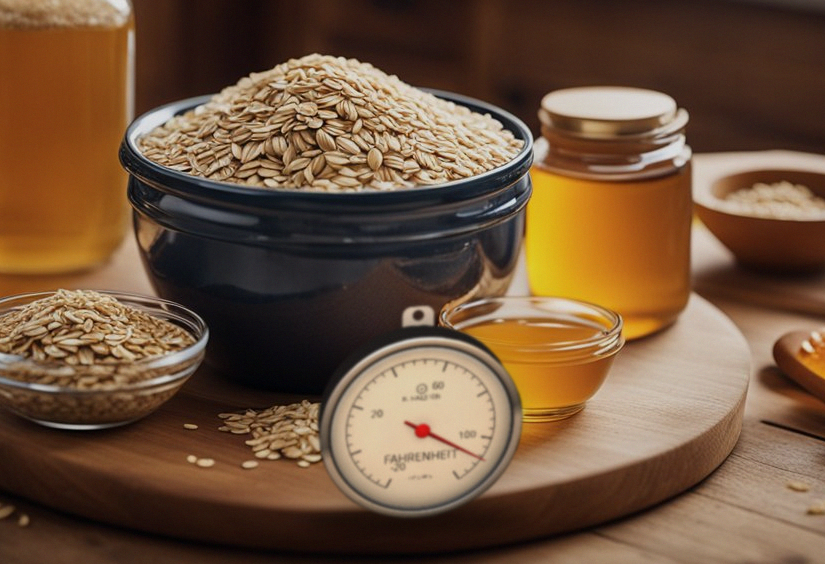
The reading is 108 °F
